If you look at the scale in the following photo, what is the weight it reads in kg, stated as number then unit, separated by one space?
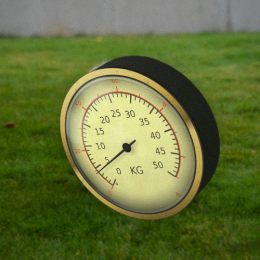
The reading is 4 kg
